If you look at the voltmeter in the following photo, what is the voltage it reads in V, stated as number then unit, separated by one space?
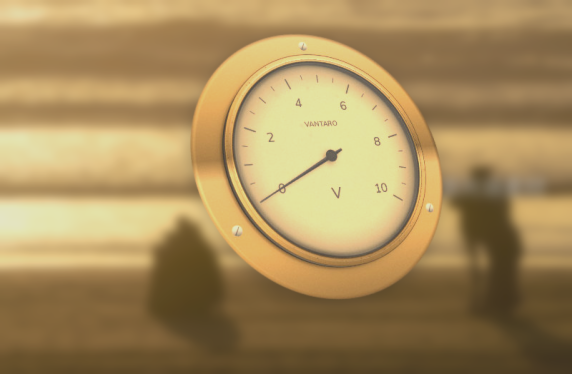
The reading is 0 V
